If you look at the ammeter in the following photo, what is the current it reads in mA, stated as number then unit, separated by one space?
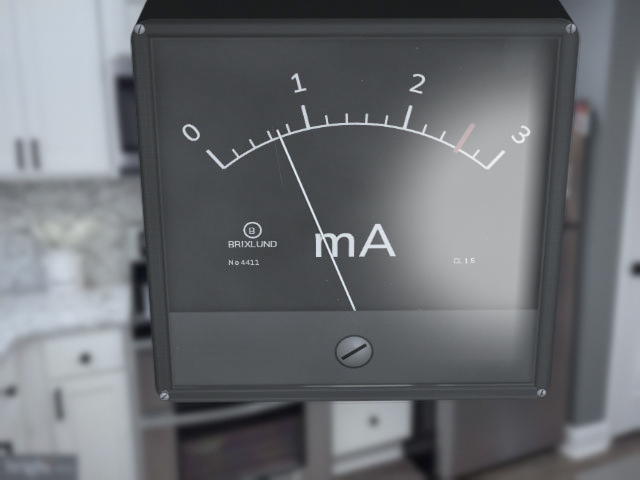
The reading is 0.7 mA
